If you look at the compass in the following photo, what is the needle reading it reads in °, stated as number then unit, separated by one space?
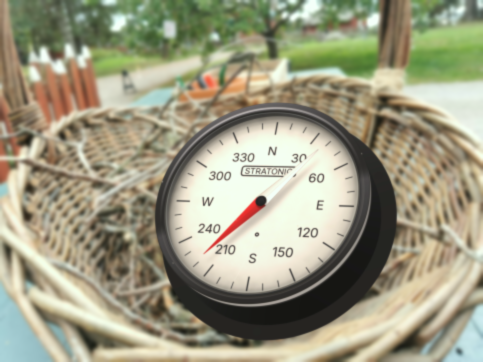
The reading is 220 °
